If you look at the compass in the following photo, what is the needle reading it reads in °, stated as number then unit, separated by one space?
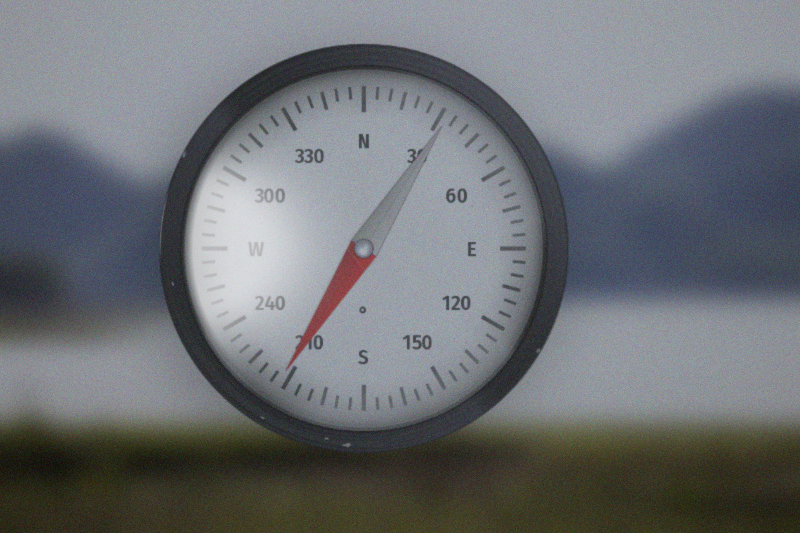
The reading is 212.5 °
